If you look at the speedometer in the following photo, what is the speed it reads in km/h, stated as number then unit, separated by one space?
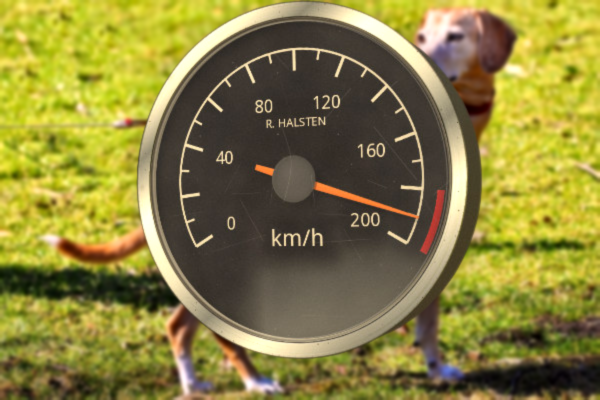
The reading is 190 km/h
